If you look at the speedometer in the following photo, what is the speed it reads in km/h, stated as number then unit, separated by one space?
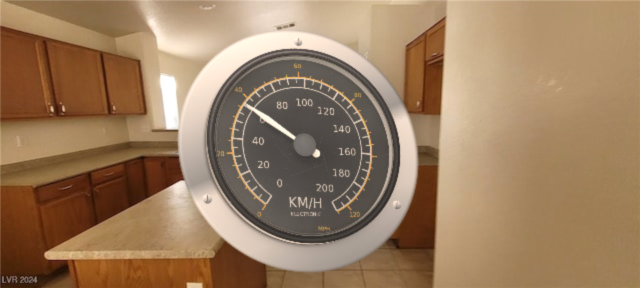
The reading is 60 km/h
